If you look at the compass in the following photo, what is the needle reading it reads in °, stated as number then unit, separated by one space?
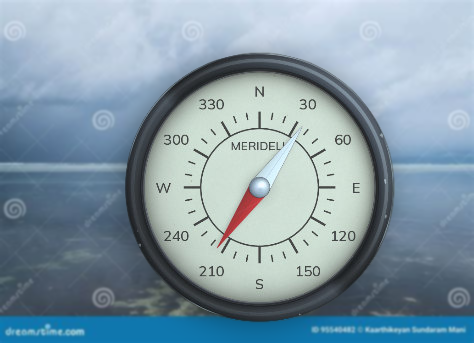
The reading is 215 °
